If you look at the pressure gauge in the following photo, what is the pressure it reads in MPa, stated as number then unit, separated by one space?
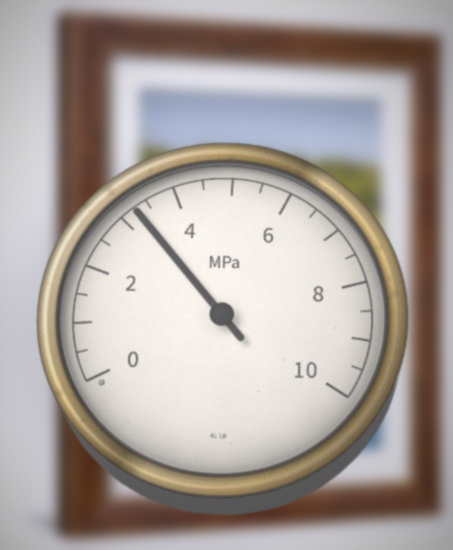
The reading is 3.25 MPa
